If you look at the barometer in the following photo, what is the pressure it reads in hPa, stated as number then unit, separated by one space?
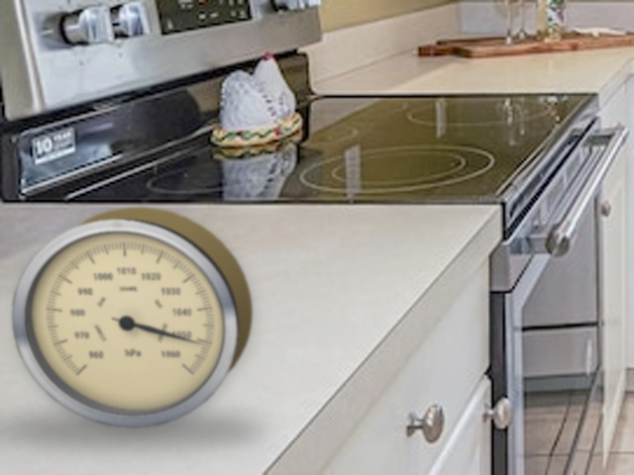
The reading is 1050 hPa
